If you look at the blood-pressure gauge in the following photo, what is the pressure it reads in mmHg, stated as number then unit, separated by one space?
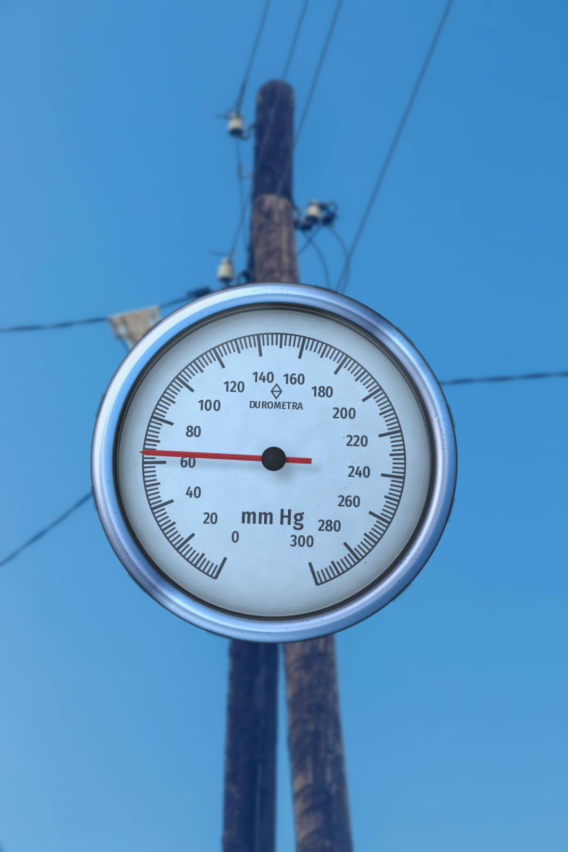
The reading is 64 mmHg
